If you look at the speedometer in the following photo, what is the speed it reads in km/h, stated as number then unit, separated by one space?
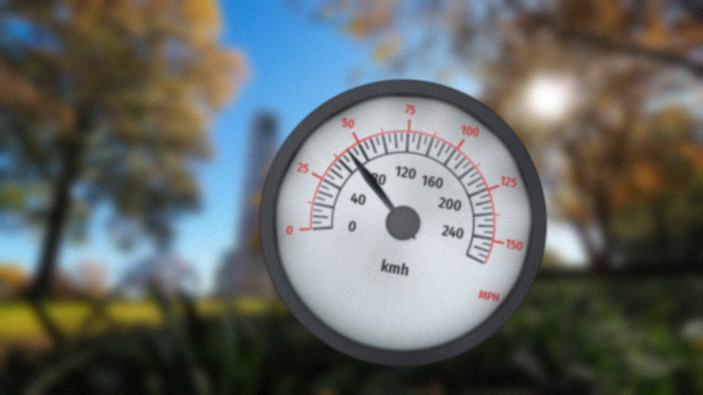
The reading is 70 km/h
